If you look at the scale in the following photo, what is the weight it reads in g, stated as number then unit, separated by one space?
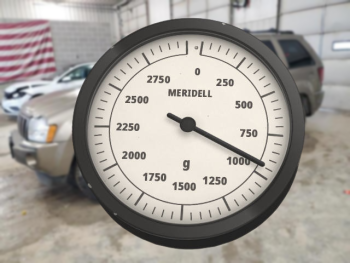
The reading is 950 g
